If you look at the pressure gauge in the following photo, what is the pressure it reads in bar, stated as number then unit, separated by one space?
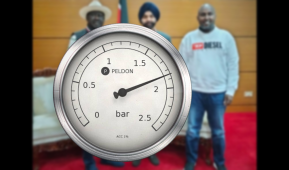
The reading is 1.85 bar
